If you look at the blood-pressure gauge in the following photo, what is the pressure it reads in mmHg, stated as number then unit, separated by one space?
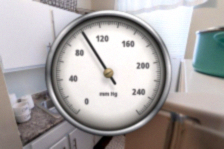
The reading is 100 mmHg
